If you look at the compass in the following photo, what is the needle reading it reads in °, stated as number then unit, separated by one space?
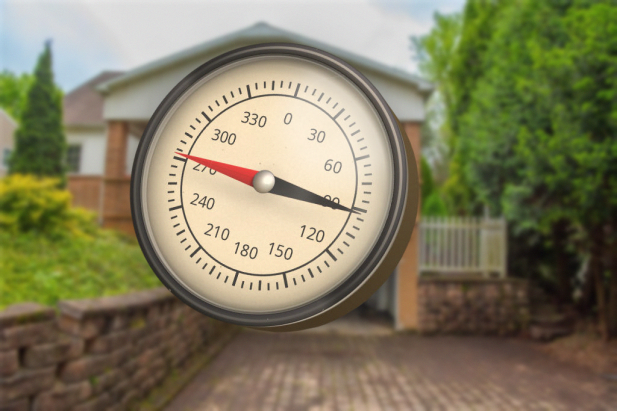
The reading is 272.5 °
